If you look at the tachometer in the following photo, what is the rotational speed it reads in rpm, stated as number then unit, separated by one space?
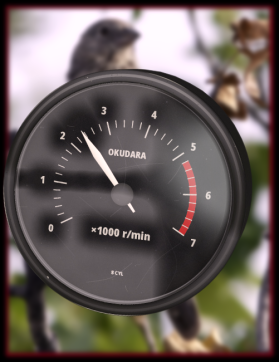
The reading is 2400 rpm
